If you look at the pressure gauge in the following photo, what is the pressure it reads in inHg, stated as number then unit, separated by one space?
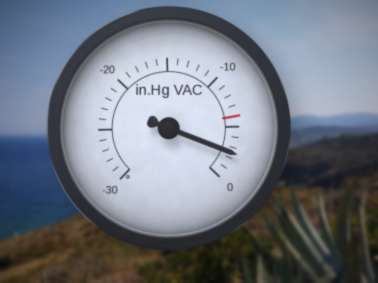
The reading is -2.5 inHg
